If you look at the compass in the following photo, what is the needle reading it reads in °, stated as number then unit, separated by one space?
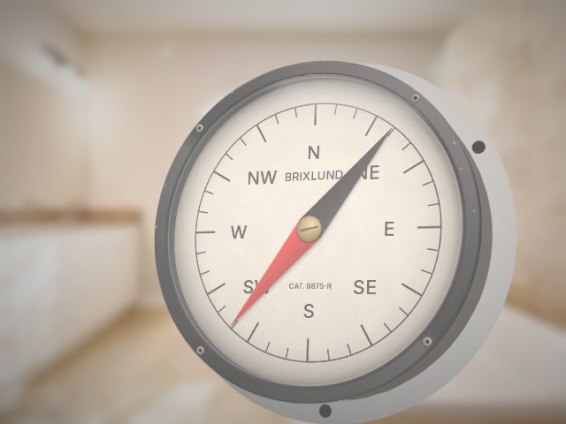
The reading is 220 °
